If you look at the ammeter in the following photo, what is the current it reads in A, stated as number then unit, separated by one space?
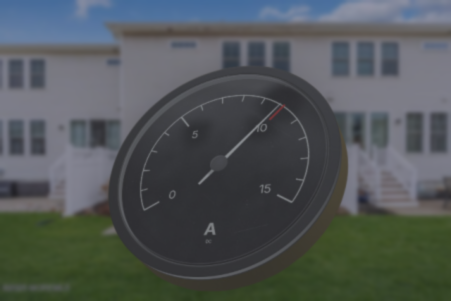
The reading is 10 A
